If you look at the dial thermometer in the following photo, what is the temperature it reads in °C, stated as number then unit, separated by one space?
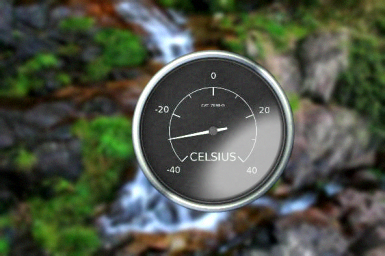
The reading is -30 °C
